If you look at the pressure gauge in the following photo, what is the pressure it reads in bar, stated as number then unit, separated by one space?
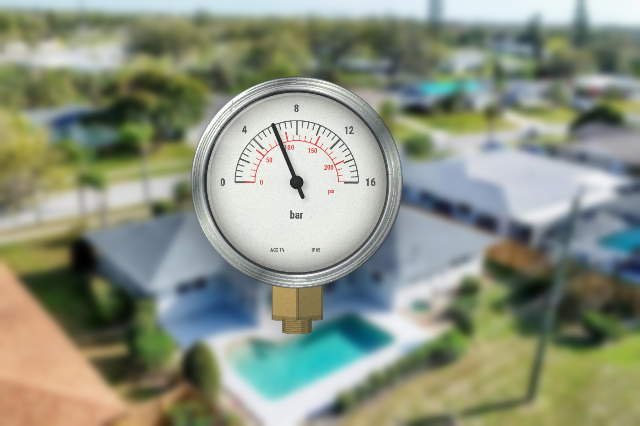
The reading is 6 bar
